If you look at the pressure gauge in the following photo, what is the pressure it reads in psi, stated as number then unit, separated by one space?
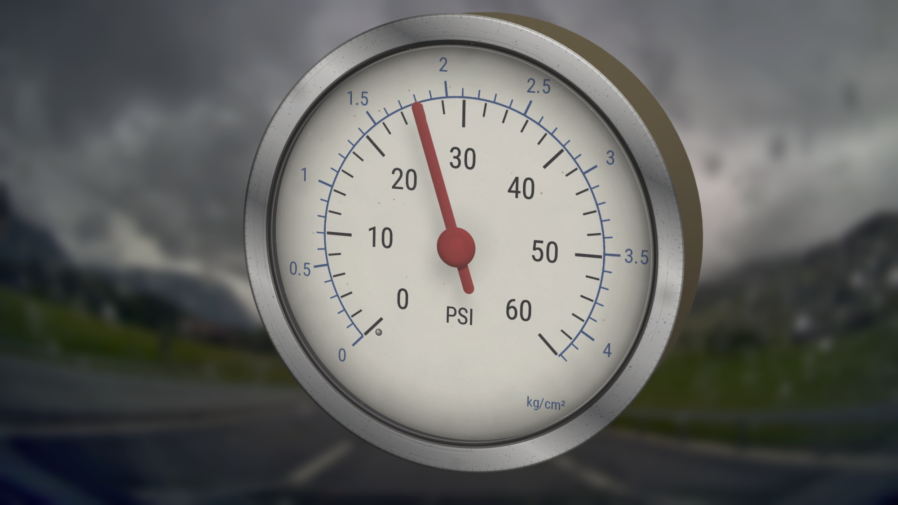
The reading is 26 psi
